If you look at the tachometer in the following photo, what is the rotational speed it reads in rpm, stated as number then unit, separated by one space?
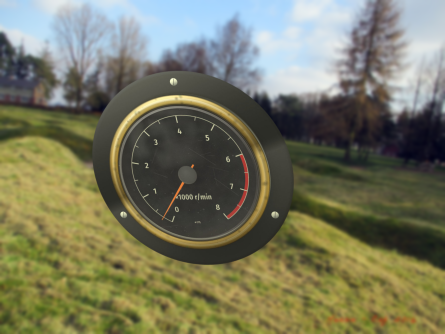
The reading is 250 rpm
